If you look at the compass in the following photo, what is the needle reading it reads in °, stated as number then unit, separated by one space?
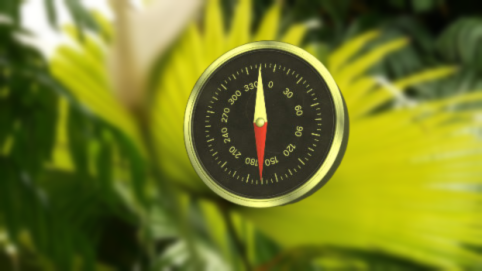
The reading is 165 °
